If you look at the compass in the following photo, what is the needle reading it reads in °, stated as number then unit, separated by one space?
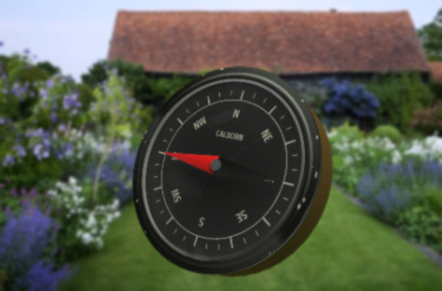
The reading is 270 °
